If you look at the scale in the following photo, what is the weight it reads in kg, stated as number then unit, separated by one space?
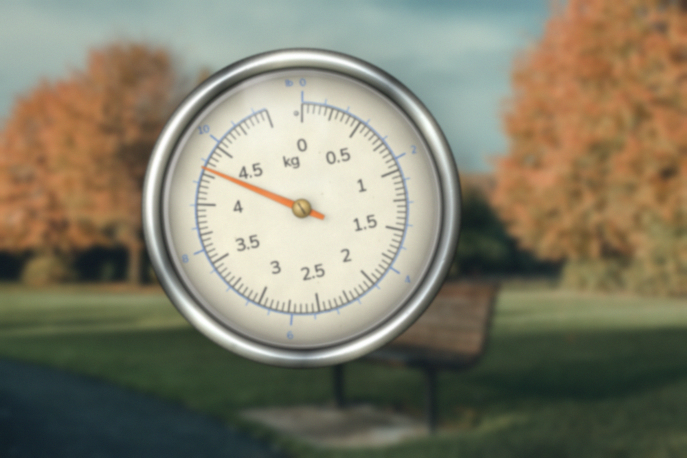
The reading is 4.3 kg
